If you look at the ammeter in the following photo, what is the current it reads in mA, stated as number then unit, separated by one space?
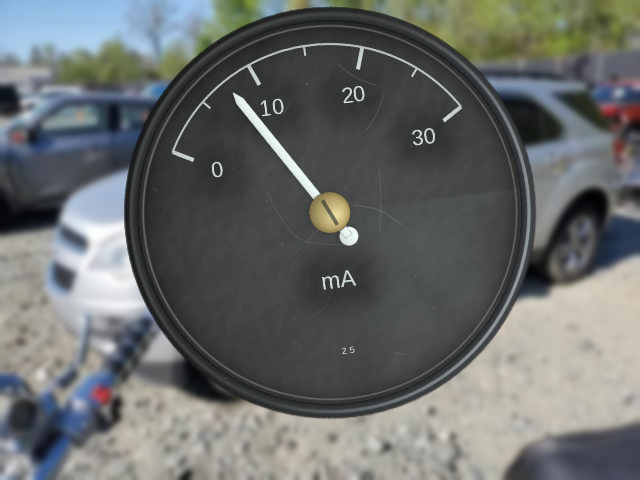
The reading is 7.5 mA
